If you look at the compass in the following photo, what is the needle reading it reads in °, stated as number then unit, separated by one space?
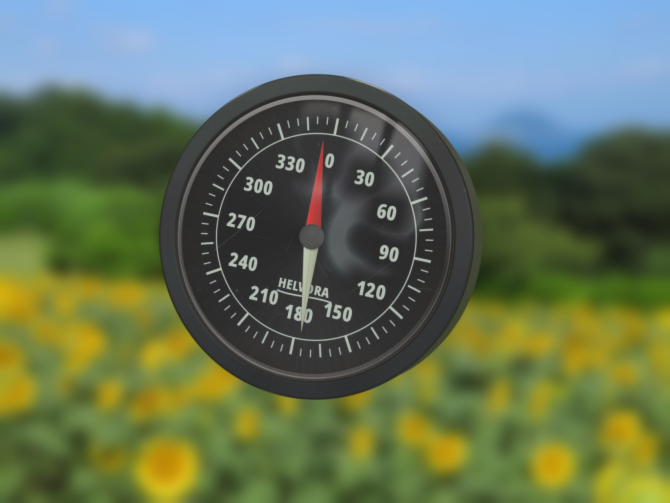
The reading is 355 °
